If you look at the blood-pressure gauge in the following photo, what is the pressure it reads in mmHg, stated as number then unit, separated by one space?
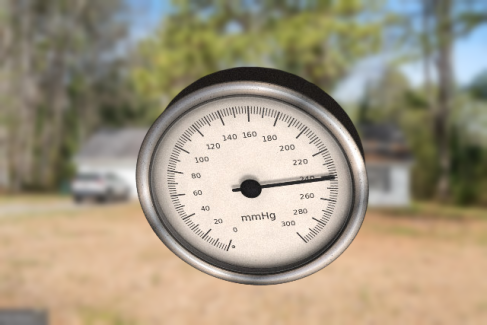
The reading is 240 mmHg
